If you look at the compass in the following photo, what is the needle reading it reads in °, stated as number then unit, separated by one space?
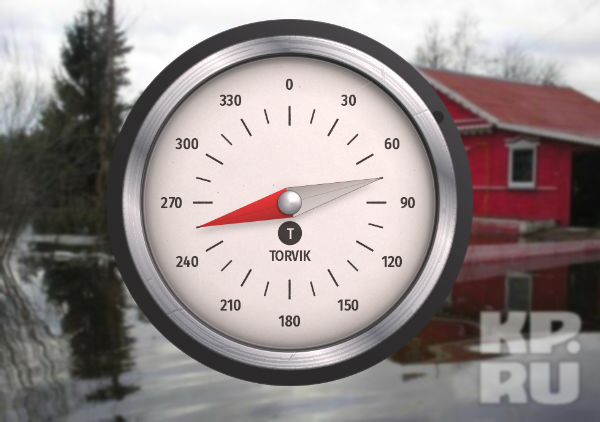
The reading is 255 °
